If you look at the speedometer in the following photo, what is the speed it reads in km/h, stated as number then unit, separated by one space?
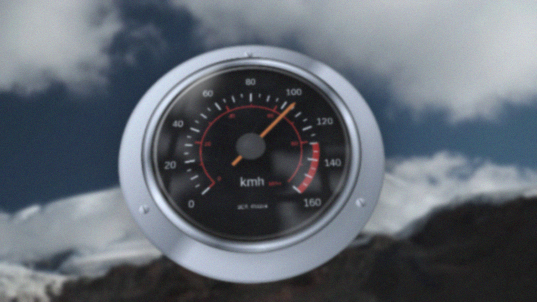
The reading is 105 km/h
